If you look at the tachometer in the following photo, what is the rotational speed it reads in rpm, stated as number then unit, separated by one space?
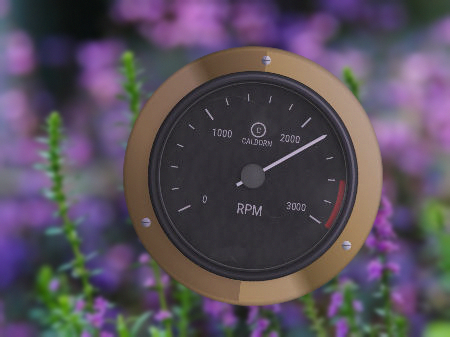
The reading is 2200 rpm
